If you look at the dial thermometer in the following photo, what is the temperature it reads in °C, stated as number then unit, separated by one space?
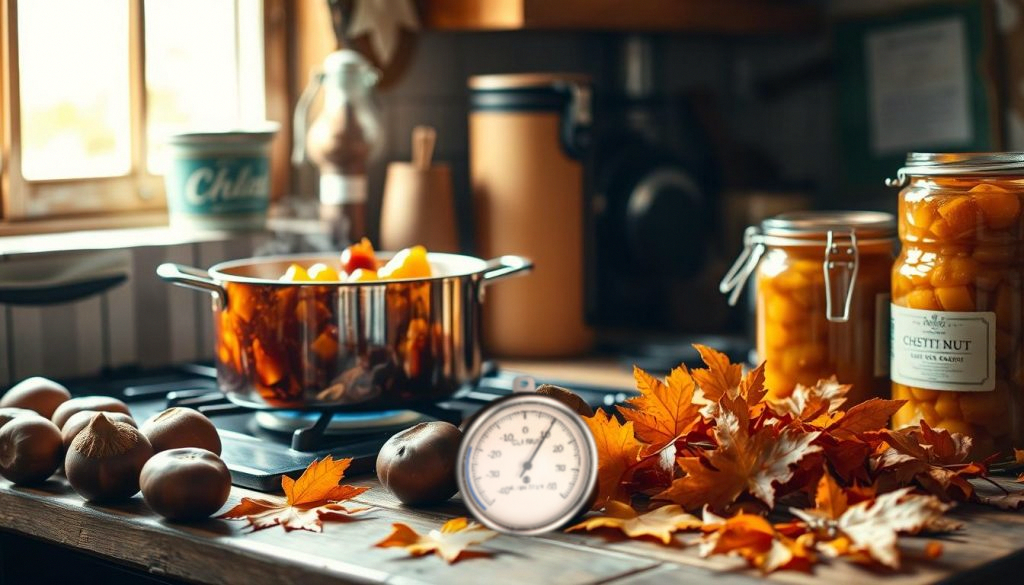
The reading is 10 °C
